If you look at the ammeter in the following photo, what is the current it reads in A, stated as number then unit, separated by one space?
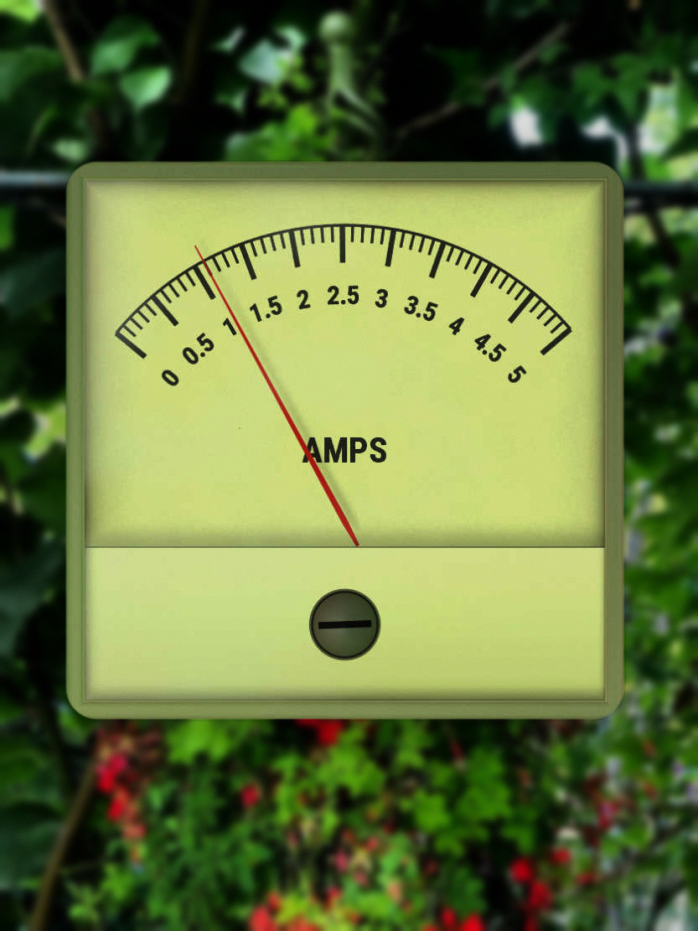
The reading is 1.1 A
